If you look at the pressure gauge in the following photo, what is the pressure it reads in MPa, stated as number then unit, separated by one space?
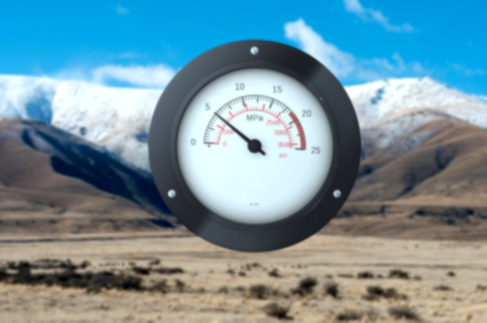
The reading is 5 MPa
